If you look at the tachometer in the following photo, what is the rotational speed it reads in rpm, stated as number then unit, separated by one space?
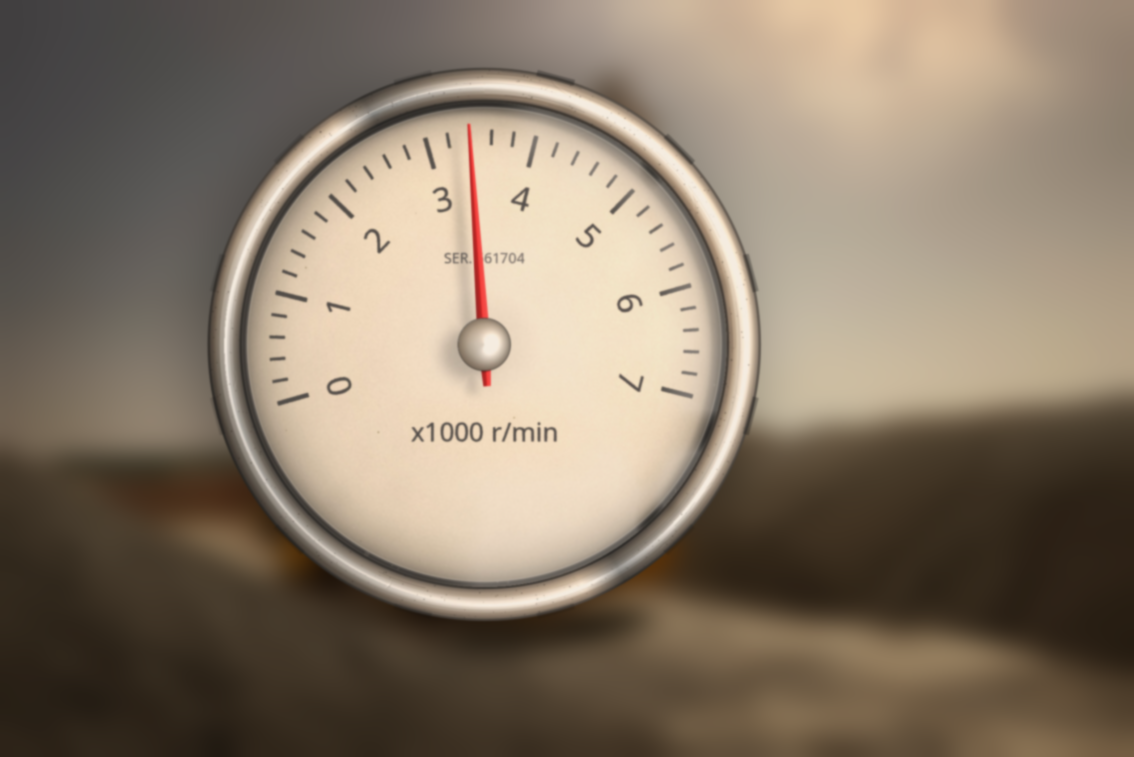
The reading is 3400 rpm
